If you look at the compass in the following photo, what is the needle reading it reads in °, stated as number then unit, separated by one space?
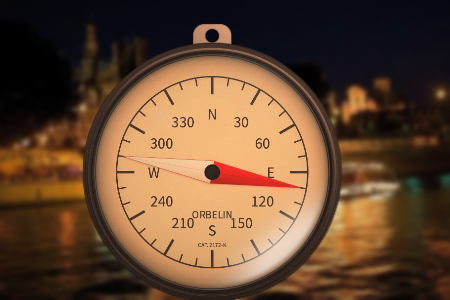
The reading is 100 °
